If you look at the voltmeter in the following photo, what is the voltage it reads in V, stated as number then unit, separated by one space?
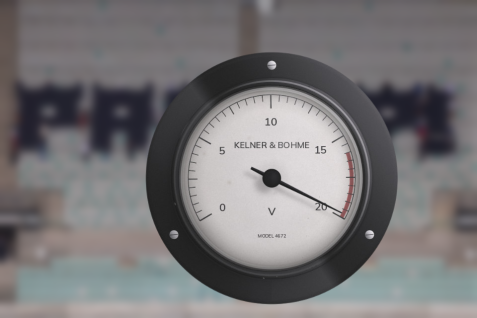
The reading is 19.75 V
